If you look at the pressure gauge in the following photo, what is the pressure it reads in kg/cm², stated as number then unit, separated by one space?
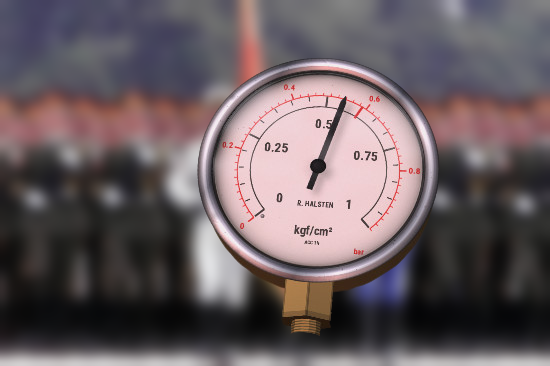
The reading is 0.55 kg/cm²
